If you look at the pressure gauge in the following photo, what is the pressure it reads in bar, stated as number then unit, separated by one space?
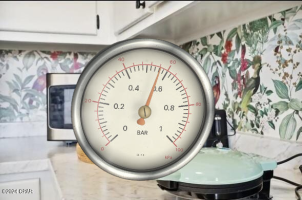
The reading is 0.56 bar
